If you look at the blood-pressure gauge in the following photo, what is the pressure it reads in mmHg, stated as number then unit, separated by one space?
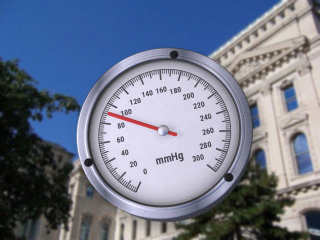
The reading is 90 mmHg
